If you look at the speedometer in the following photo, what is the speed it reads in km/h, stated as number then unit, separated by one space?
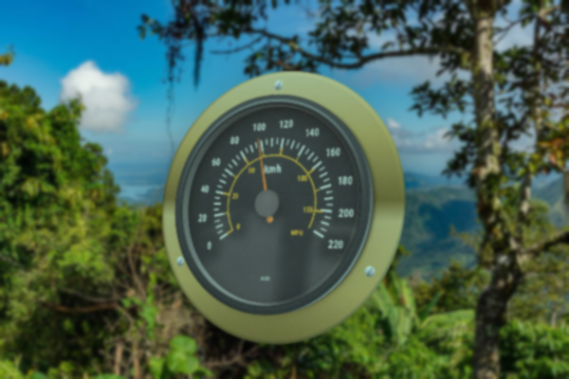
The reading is 100 km/h
